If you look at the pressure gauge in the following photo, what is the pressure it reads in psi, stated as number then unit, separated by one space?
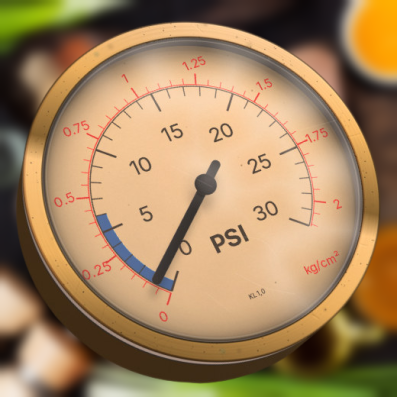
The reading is 1 psi
